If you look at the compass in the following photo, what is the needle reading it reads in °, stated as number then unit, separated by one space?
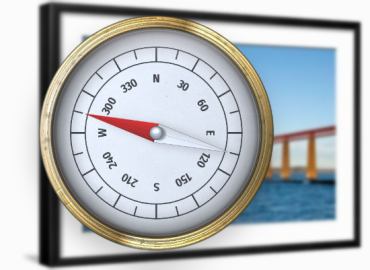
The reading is 285 °
